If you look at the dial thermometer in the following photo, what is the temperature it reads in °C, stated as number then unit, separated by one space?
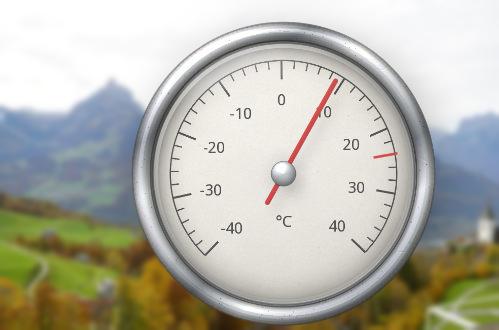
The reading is 9 °C
